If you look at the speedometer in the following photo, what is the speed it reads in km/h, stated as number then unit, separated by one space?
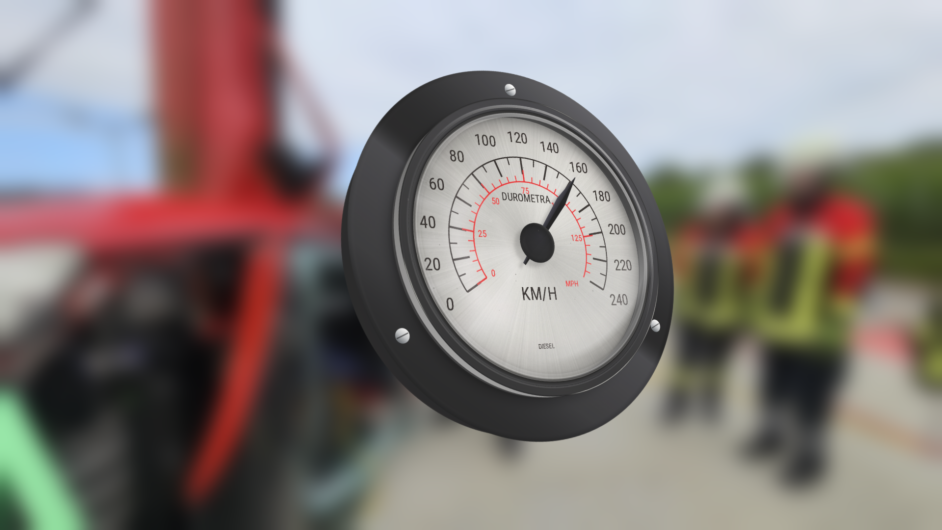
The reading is 160 km/h
